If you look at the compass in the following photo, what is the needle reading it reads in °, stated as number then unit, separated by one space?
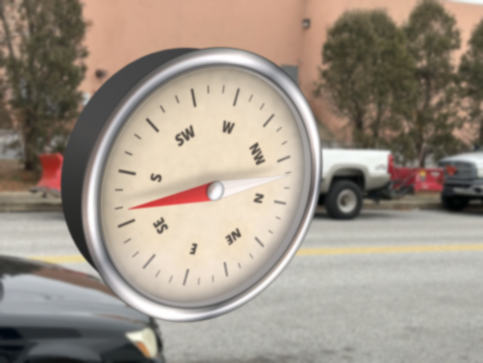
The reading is 160 °
